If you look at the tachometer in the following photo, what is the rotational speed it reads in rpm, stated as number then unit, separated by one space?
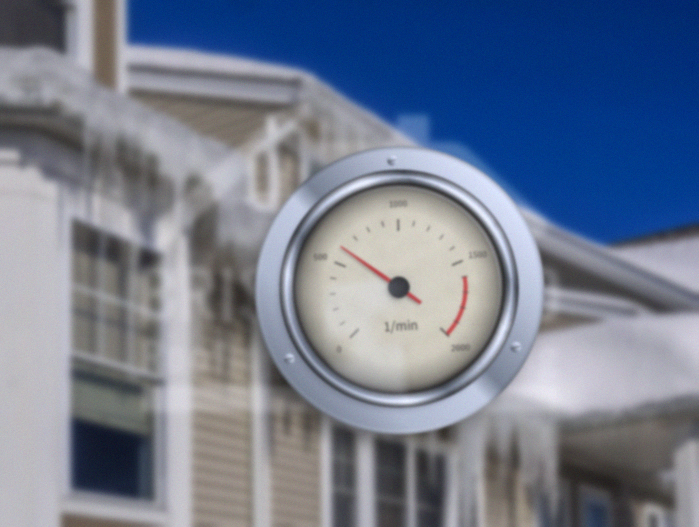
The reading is 600 rpm
